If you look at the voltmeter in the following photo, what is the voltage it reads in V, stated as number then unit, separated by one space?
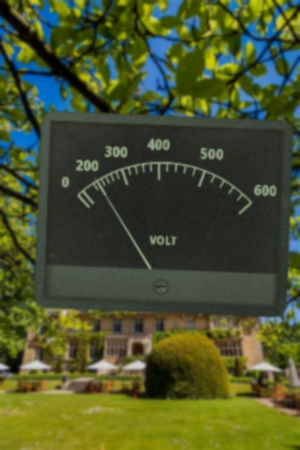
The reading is 200 V
